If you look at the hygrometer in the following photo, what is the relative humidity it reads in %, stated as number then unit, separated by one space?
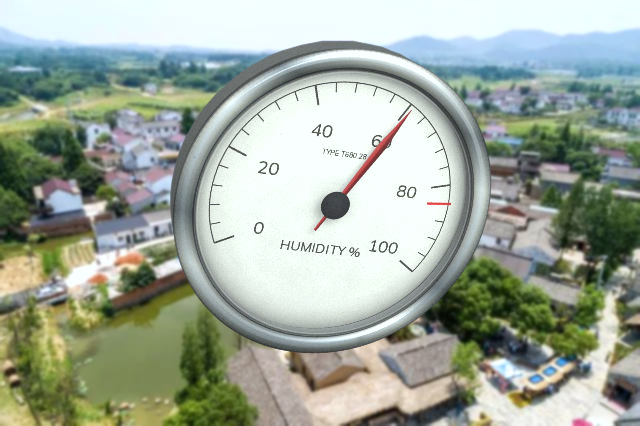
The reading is 60 %
